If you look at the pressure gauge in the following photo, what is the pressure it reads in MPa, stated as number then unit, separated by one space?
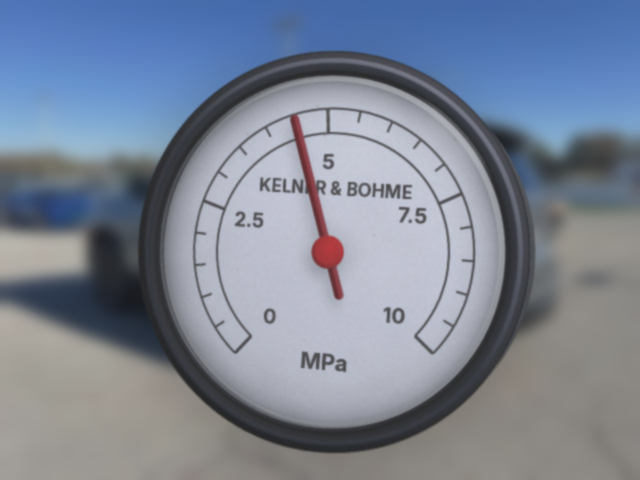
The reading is 4.5 MPa
